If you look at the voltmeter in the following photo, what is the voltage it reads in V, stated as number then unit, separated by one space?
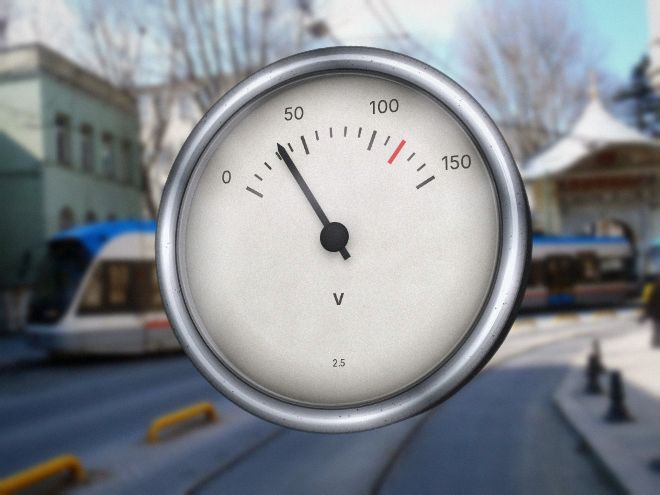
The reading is 35 V
